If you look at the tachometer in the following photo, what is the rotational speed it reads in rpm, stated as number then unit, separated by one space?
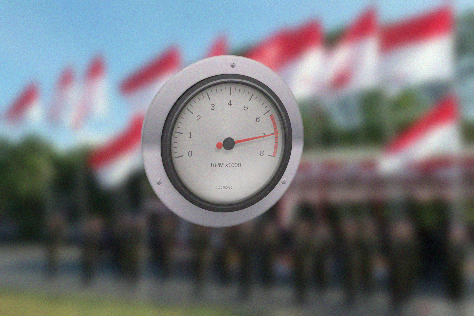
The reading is 7000 rpm
